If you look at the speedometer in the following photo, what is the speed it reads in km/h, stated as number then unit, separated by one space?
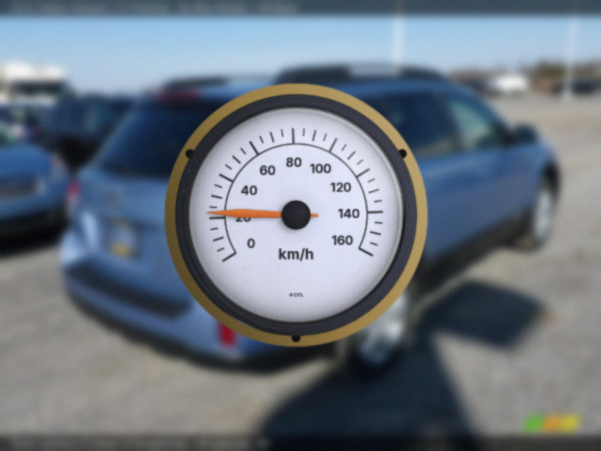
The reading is 22.5 km/h
